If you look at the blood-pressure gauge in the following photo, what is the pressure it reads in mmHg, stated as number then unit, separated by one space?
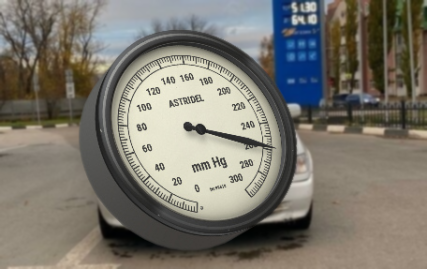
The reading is 260 mmHg
